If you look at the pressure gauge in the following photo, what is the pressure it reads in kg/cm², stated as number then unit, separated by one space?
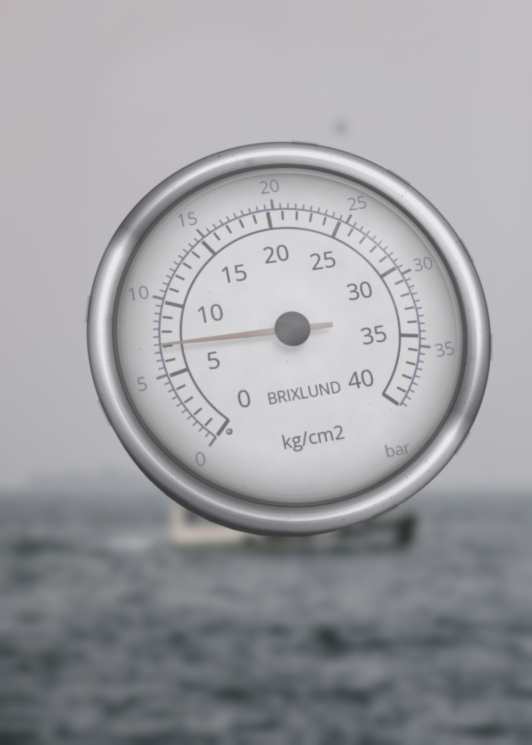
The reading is 7 kg/cm²
